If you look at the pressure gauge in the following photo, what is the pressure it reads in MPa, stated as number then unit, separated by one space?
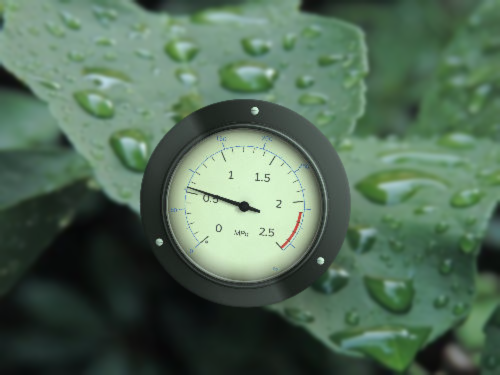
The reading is 0.55 MPa
